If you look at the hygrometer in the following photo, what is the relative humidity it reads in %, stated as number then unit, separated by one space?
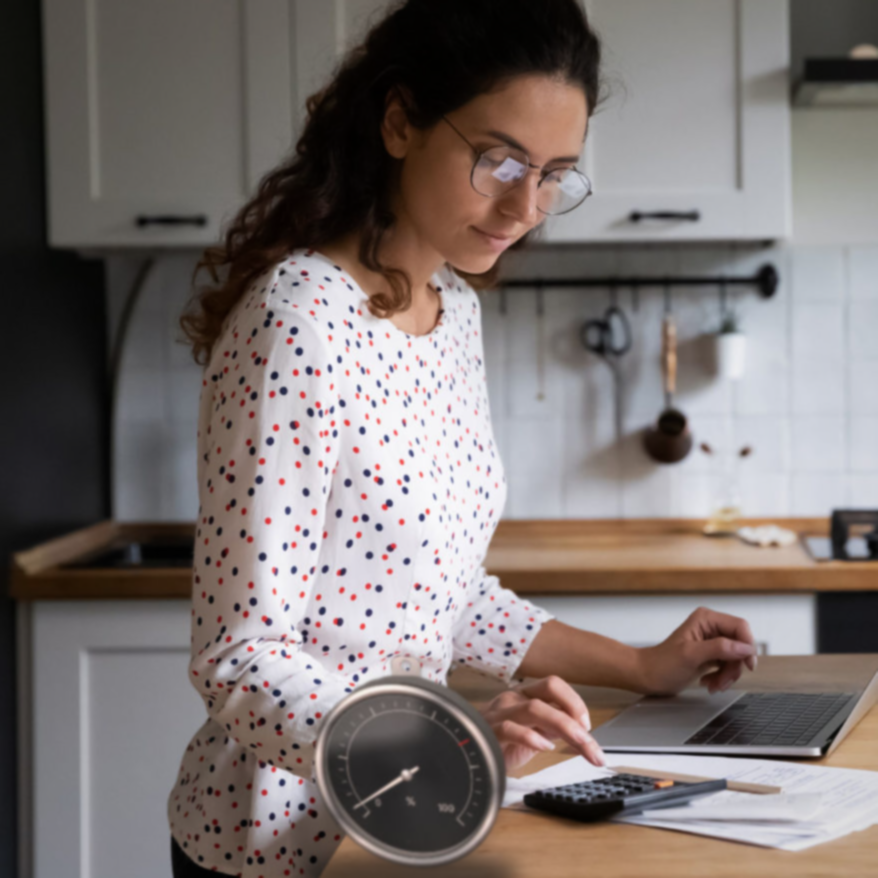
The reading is 4 %
